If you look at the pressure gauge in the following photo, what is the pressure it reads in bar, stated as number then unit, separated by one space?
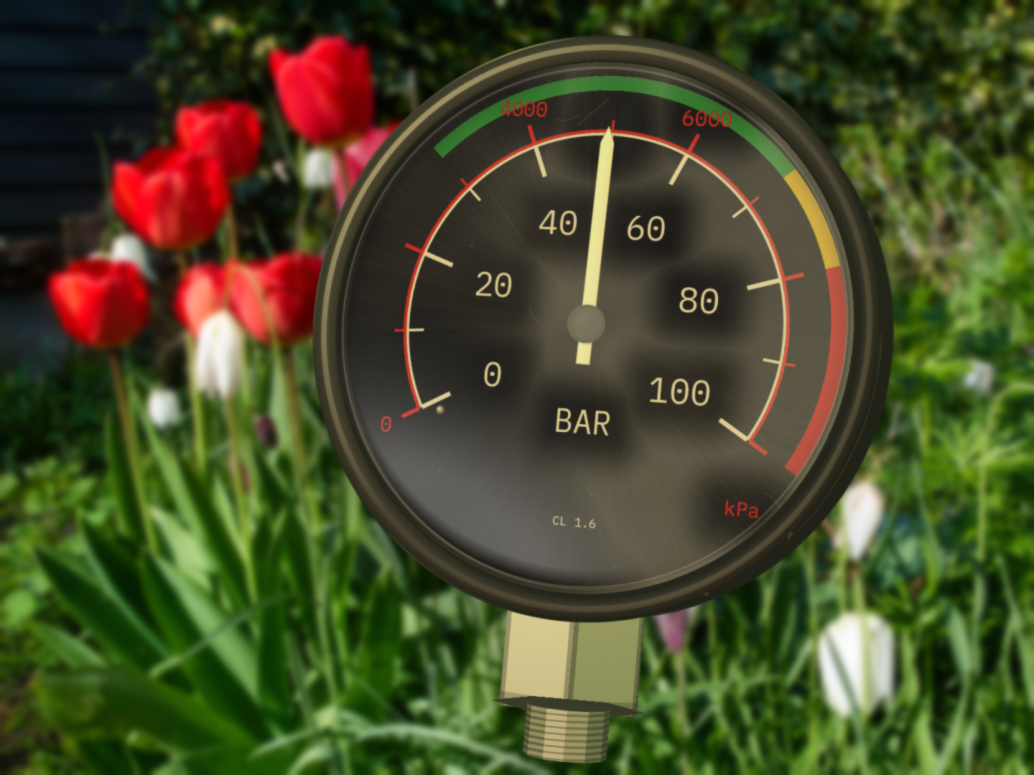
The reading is 50 bar
